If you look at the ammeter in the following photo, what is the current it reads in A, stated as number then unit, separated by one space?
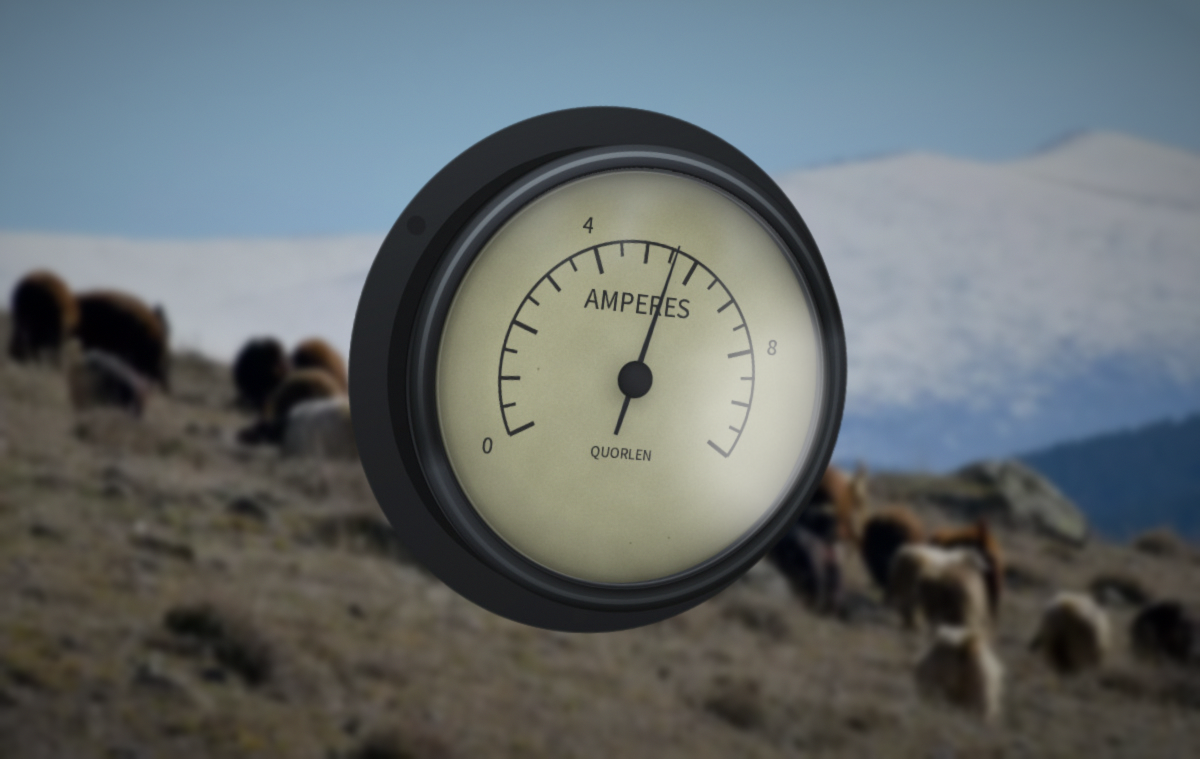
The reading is 5.5 A
